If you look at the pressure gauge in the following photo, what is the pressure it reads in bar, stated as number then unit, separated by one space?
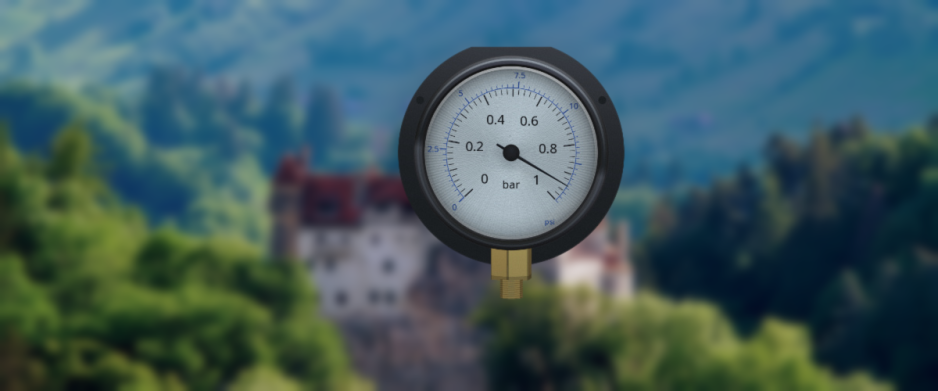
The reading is 0.94 bar
